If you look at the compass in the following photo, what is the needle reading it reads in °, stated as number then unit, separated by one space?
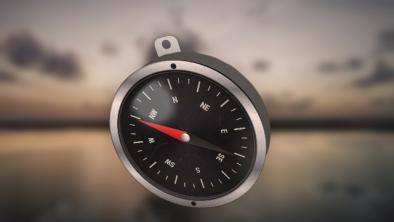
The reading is 300 °
